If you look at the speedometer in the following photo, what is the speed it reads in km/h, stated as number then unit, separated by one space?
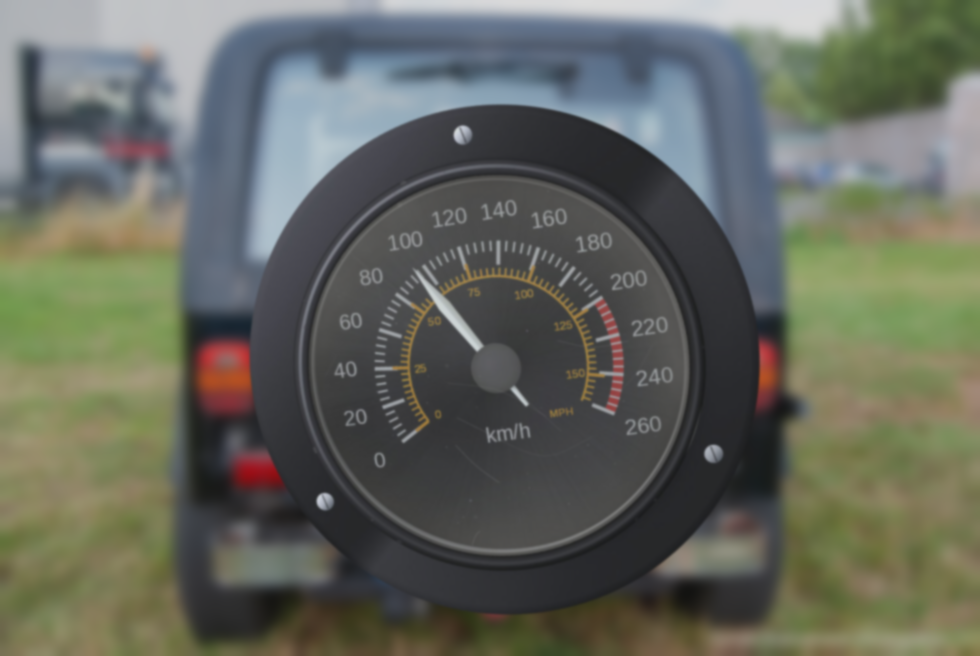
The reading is 96 km/h
